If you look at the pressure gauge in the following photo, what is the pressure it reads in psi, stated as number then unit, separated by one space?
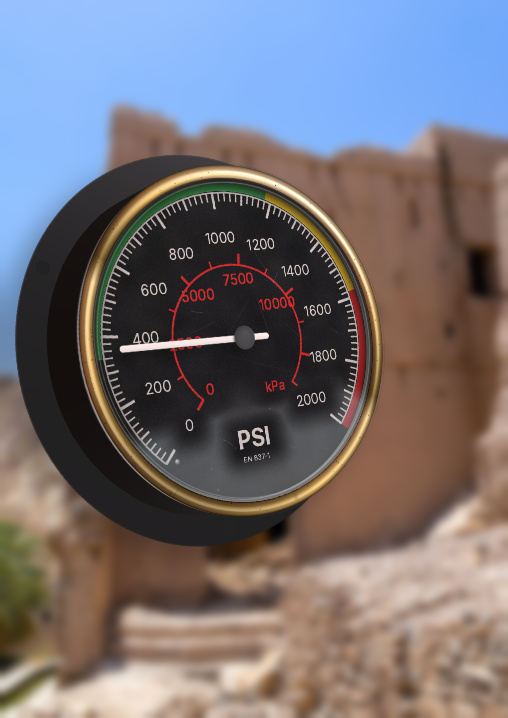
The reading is 360 psi
